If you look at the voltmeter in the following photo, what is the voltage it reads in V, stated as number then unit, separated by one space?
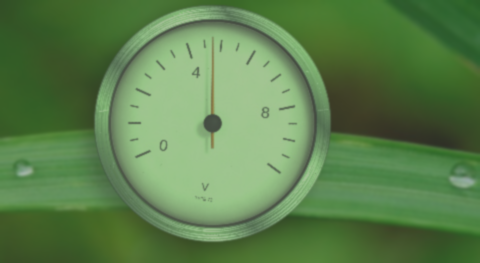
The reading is 4.75 V
